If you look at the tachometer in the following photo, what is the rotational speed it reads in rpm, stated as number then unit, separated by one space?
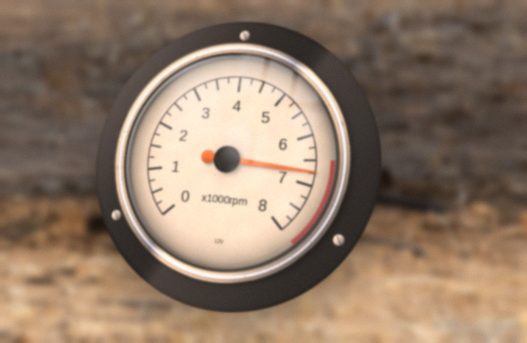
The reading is 6750 rpm
